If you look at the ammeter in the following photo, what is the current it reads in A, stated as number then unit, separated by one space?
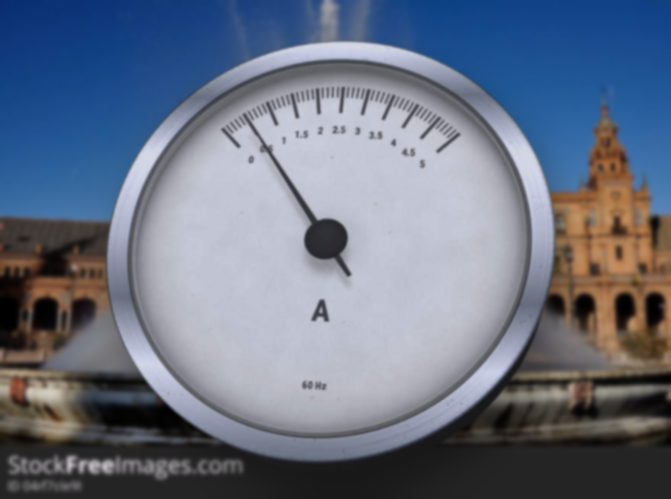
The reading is 0.5 A
